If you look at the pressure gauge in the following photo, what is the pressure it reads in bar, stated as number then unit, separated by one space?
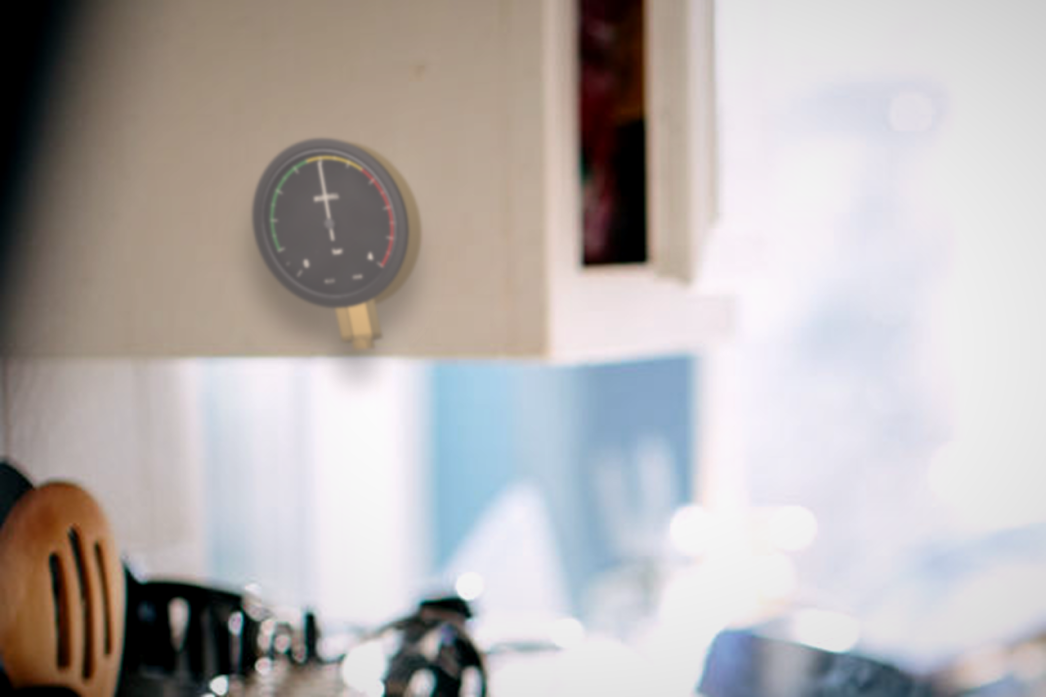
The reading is 2 bar
